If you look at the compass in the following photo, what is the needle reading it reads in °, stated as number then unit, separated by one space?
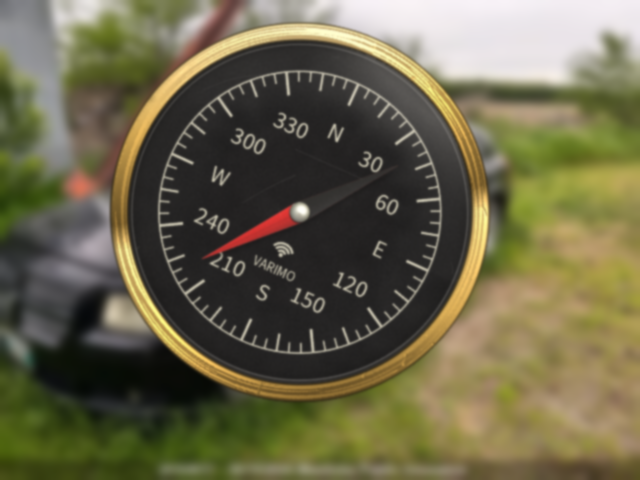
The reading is 220 °
